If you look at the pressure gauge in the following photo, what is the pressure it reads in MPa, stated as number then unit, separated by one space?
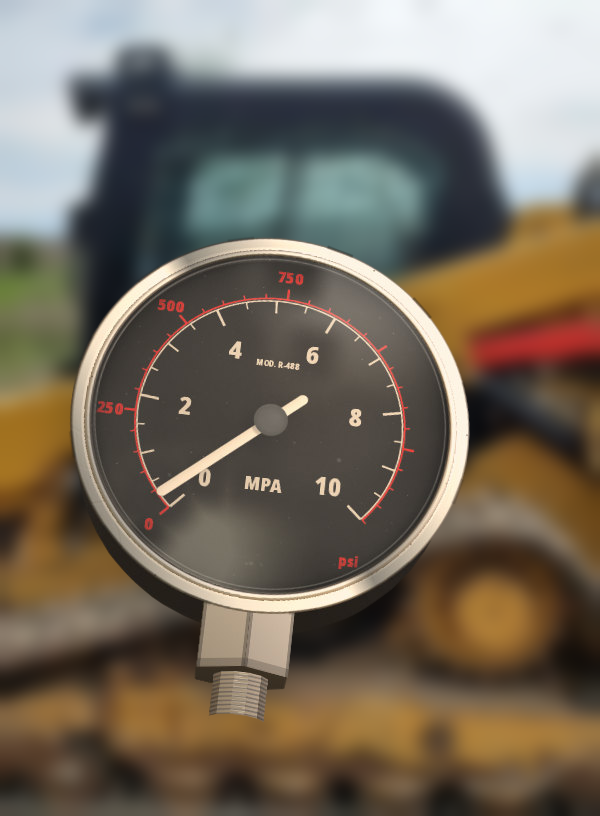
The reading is 0.25 MPa
